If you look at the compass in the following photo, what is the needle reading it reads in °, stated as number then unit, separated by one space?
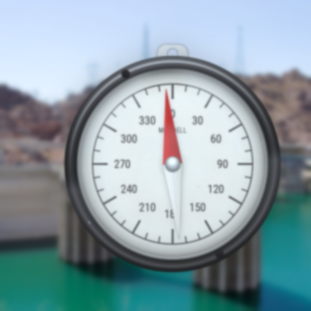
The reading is 355 °
